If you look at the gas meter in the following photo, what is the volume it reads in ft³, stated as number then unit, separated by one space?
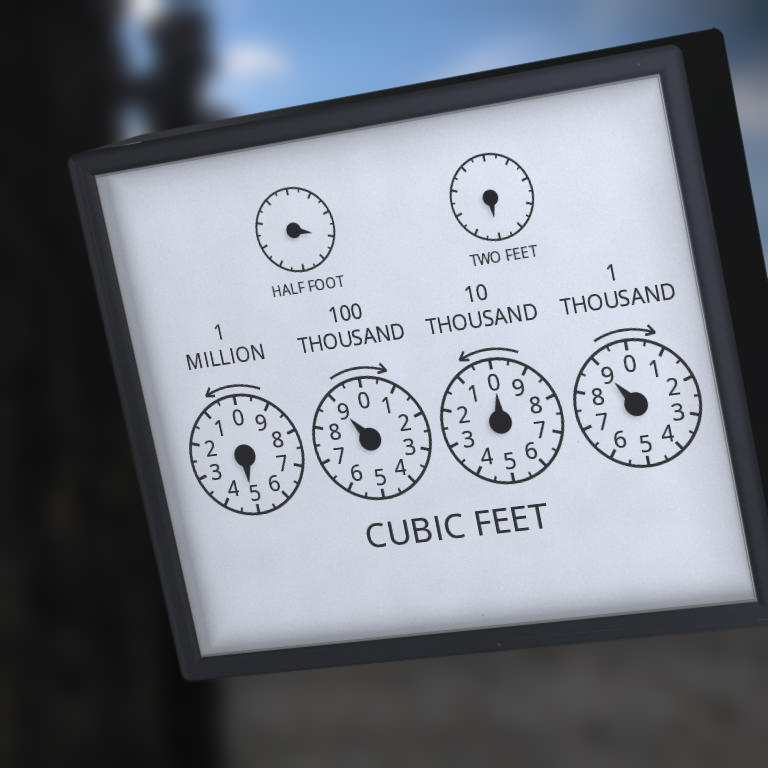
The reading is 489900 ft³
